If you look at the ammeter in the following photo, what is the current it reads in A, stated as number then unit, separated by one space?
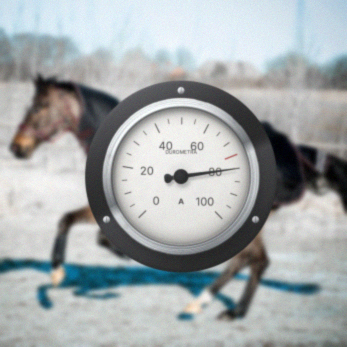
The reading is 80 A
